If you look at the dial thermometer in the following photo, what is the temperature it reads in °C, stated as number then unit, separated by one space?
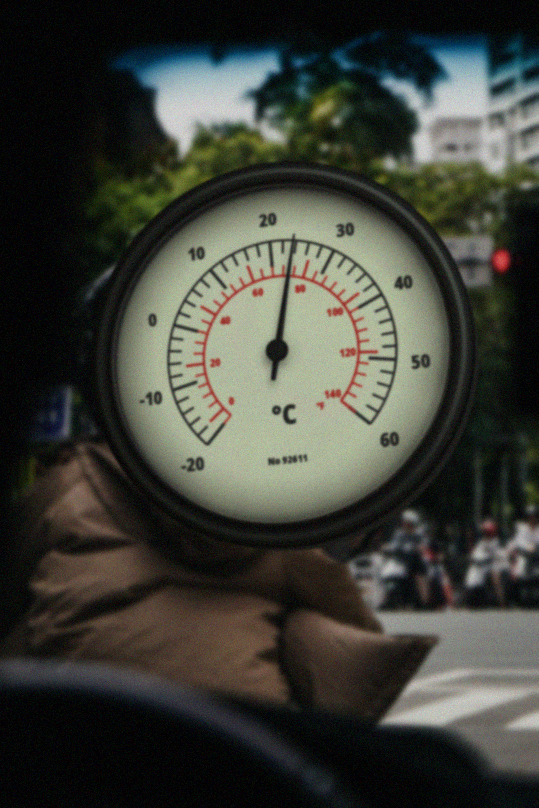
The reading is 24 °C
